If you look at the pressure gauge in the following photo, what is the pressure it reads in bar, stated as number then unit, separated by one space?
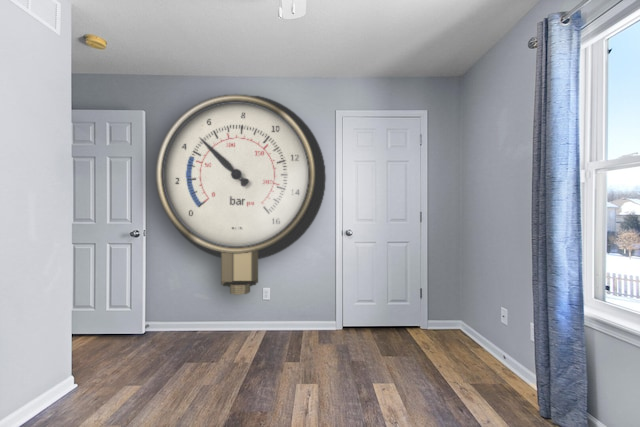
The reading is 5 bar
